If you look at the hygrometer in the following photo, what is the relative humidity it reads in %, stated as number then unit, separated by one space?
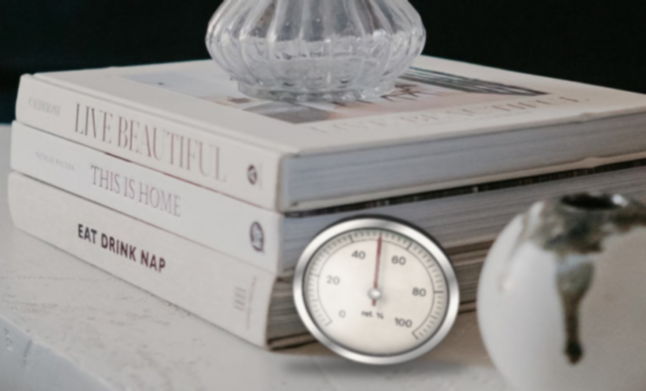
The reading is 50 %
